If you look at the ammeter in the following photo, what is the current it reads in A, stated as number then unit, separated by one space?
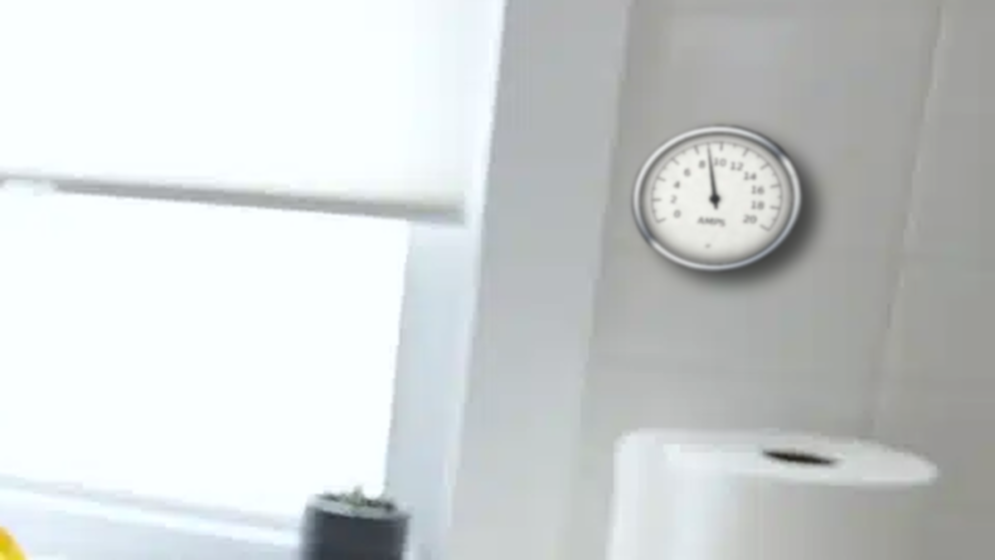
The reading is 9 A
